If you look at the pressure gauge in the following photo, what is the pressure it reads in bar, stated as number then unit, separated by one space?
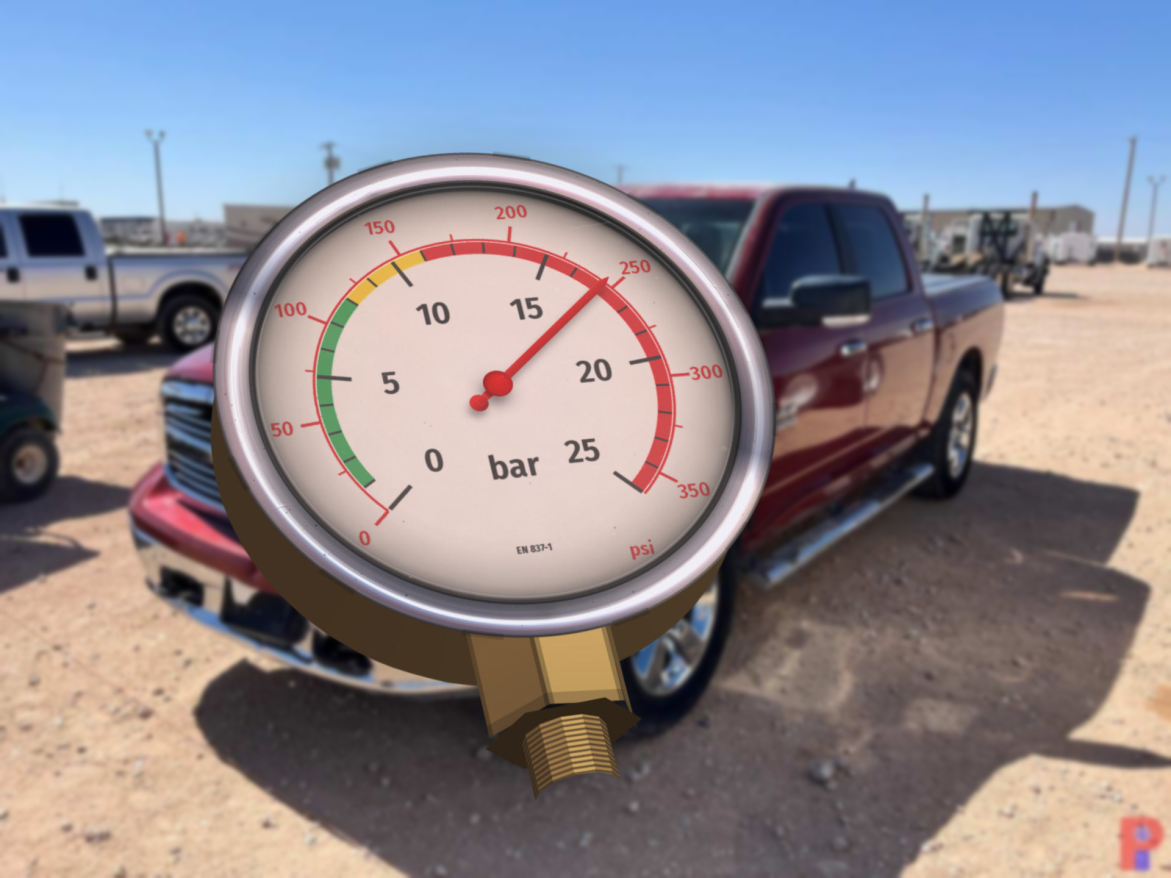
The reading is 17 bar
